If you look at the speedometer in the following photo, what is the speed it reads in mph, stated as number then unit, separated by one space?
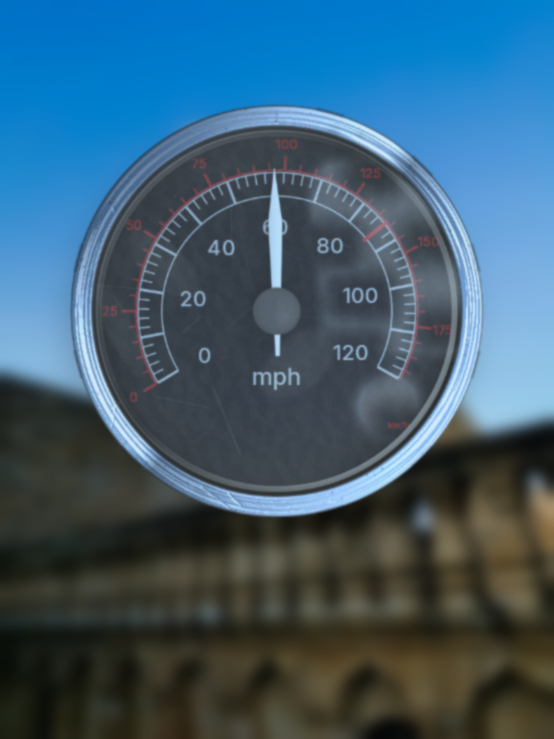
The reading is 60 mph
